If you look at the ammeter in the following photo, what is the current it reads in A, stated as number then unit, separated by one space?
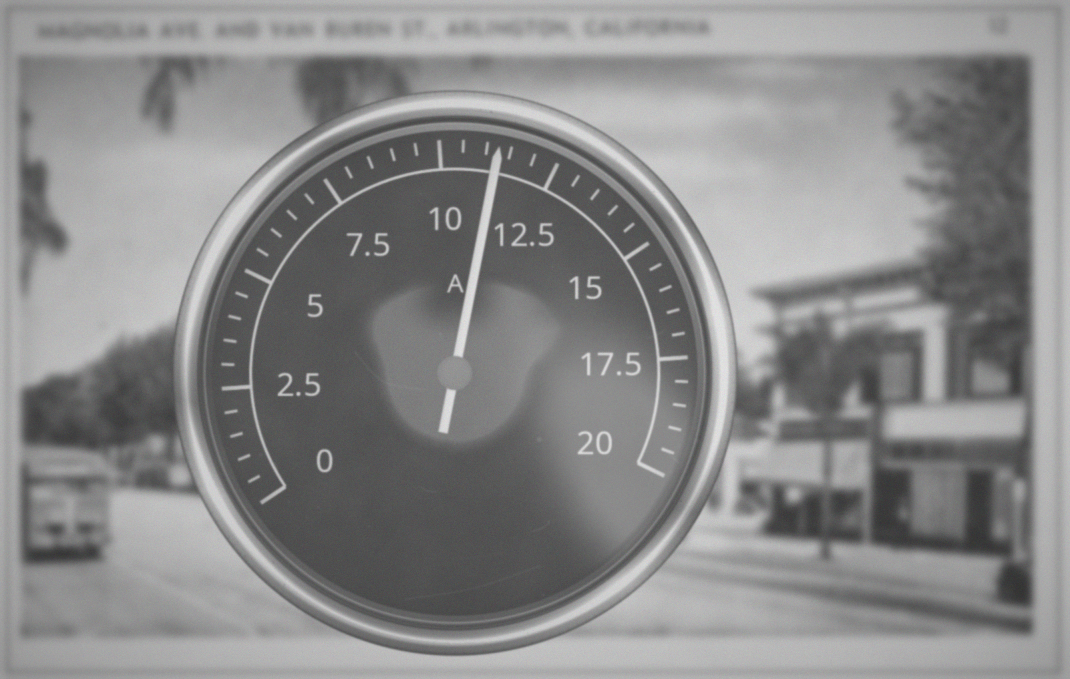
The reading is 11.25 A
